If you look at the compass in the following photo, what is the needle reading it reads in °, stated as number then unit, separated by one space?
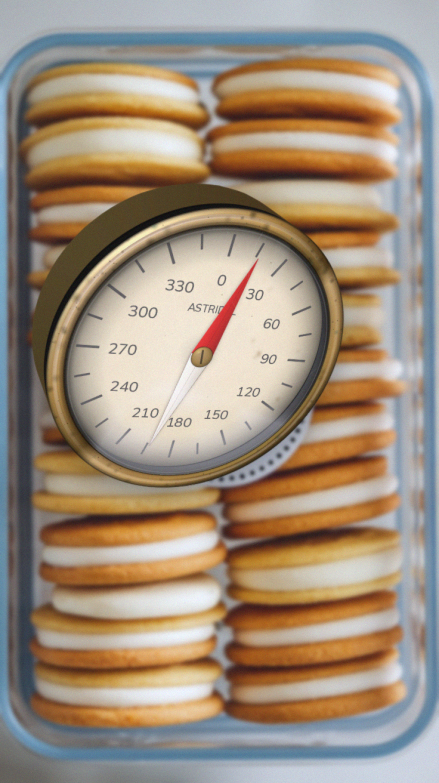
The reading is 15 °
